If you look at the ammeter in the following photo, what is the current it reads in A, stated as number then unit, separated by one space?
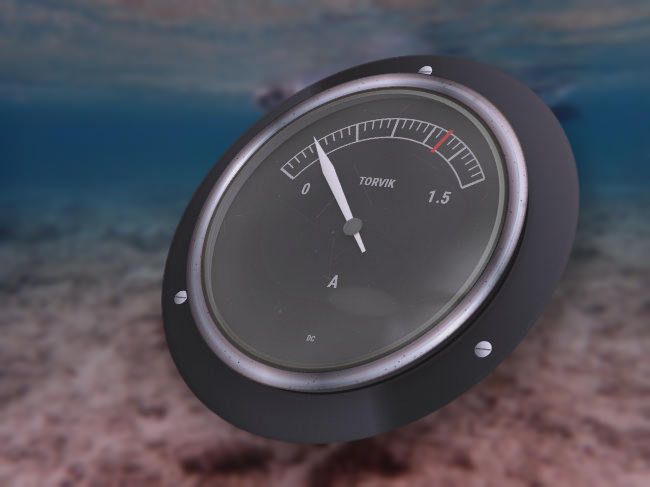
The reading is 0.25 A
